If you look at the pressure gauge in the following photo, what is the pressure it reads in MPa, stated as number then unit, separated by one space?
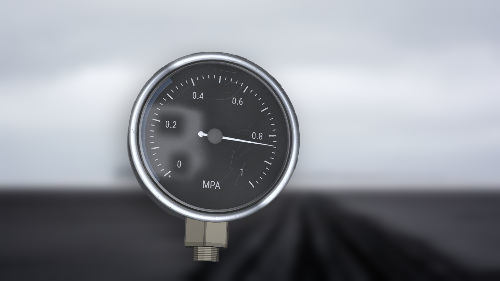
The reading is 0.84 MPa
